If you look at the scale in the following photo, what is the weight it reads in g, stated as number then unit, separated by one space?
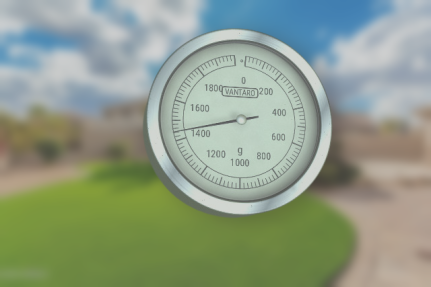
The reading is 1440 g
